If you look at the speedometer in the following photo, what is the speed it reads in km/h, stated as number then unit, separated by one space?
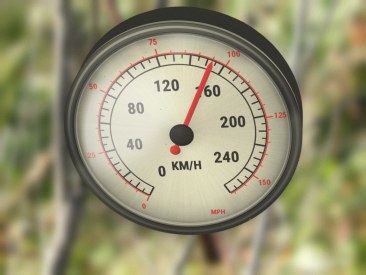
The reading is 152.5 km/h
